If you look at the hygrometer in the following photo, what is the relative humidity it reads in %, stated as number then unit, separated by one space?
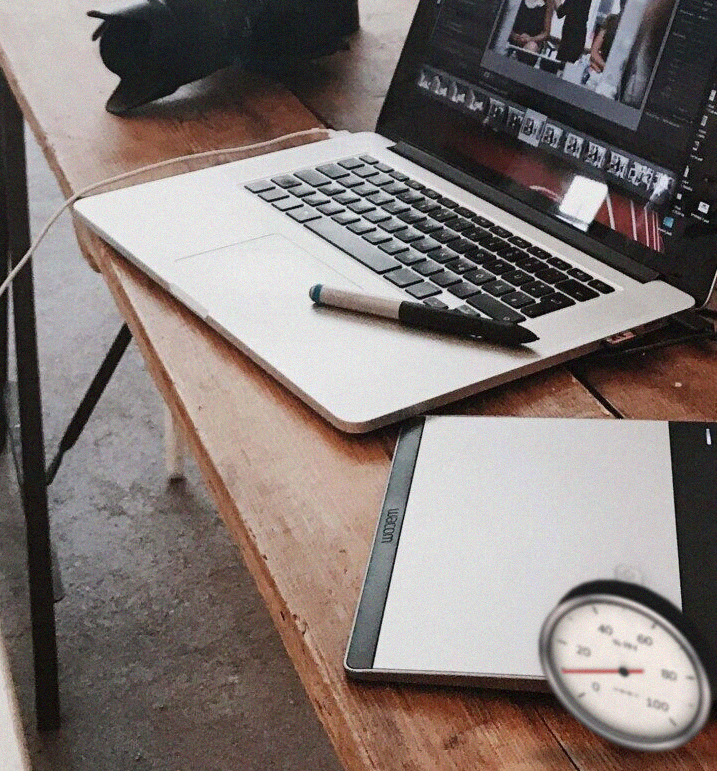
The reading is 10 %
